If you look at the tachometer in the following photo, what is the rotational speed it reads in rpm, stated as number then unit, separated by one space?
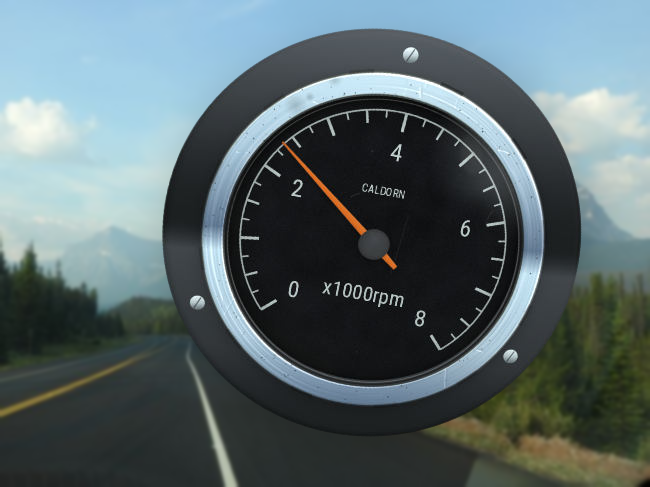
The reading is 2375 rpm
